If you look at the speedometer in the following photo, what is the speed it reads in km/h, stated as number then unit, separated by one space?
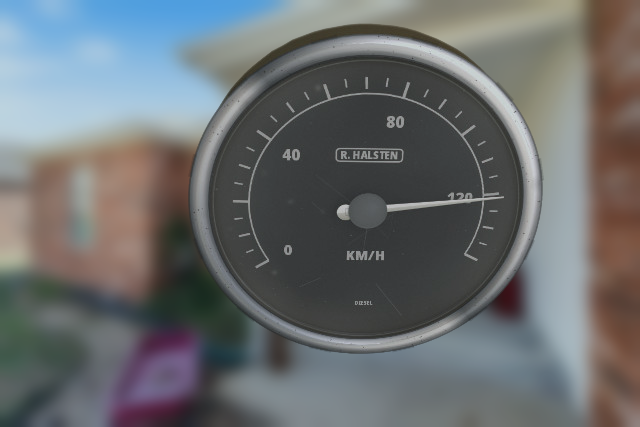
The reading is 120 km/h
